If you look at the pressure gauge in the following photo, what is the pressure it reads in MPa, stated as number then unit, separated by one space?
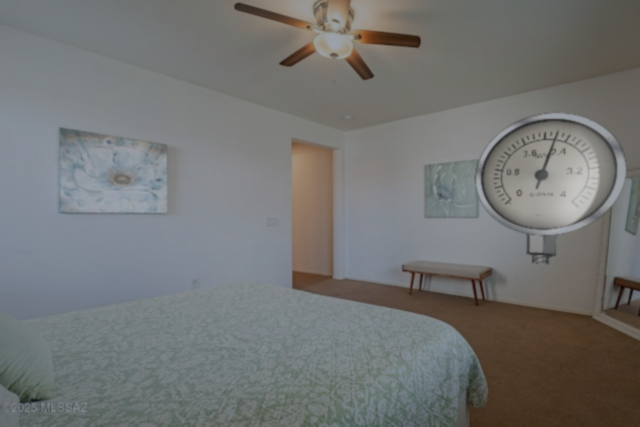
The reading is 2.2 MPa
